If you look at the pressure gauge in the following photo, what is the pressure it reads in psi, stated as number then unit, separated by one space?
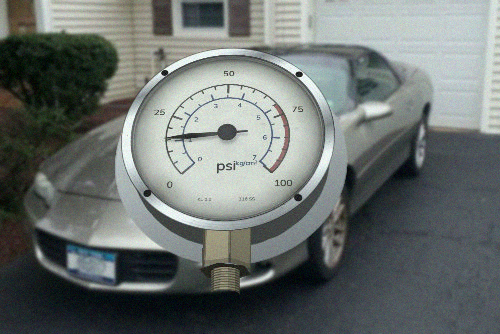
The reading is 15 psi
